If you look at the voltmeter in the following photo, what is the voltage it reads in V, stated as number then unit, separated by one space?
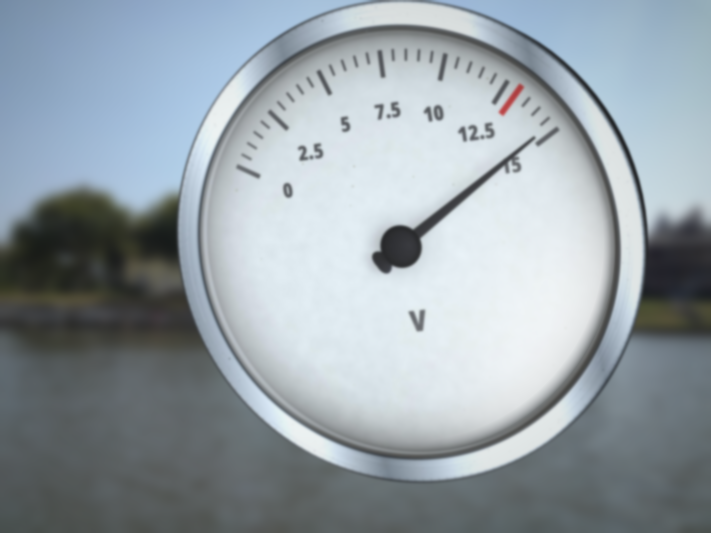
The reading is 14.75 V
